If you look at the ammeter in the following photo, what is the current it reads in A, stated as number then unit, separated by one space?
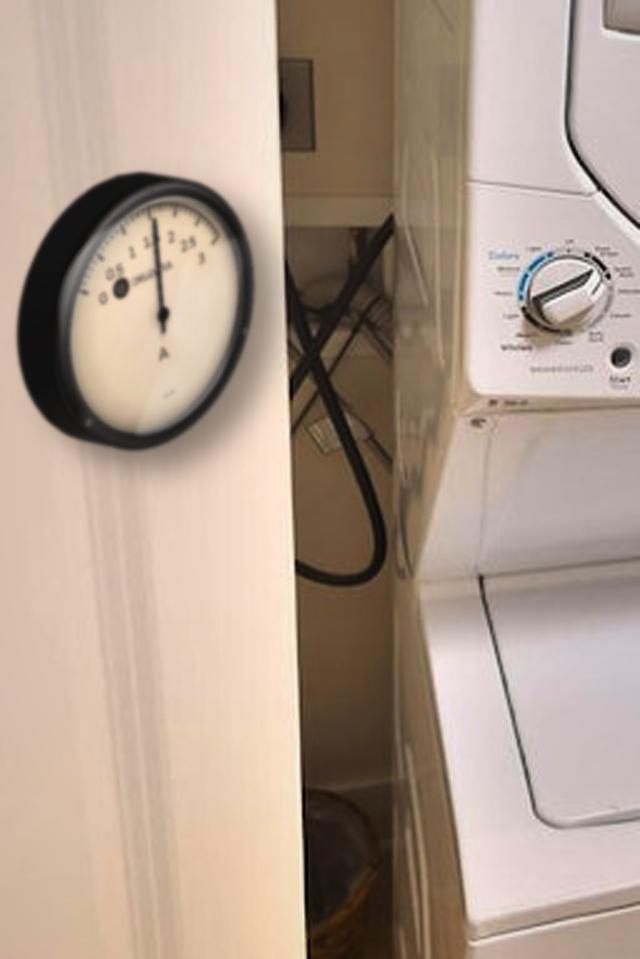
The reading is 1.5 A
